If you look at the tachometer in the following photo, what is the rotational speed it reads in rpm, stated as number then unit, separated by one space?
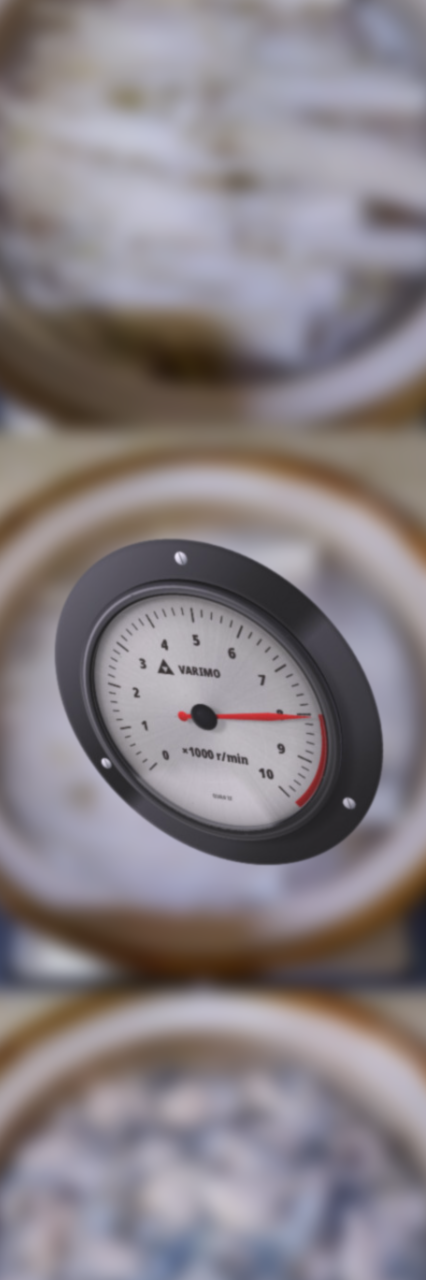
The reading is 8000 rpm
